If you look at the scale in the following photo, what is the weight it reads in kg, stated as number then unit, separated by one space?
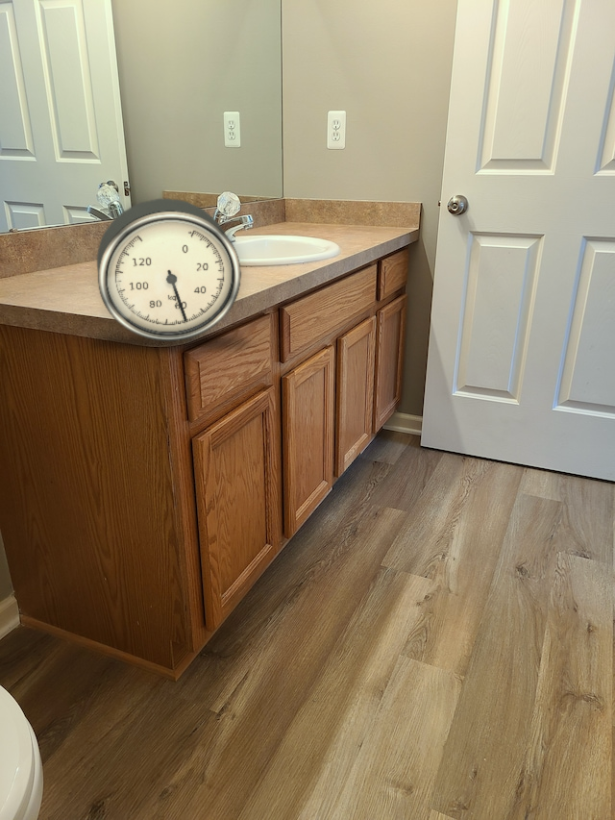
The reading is 60 kg
